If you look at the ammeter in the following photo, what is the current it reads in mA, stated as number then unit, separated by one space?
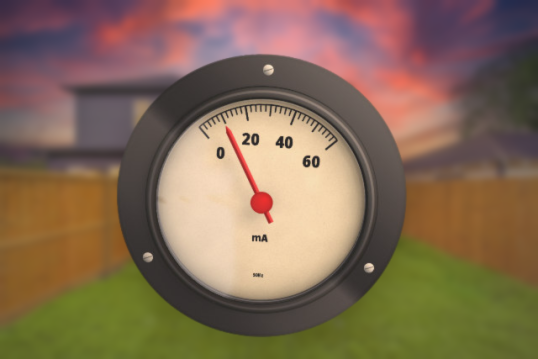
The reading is 10 mA
